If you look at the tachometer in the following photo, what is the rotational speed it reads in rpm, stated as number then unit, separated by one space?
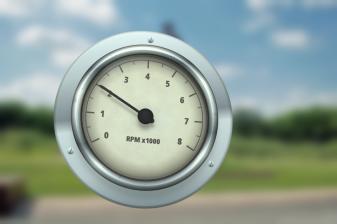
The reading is 2000 rpm
